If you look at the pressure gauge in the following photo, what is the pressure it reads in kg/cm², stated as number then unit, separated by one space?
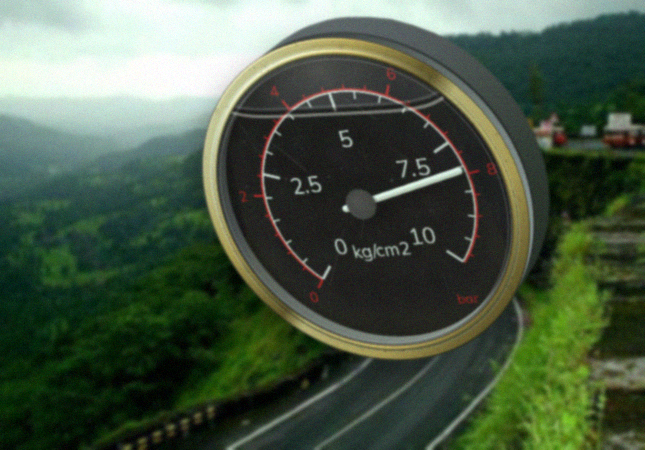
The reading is 8 kg/cm²
